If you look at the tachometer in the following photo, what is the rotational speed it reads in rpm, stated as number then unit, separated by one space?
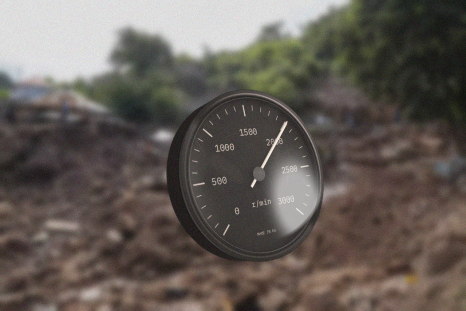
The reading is 2000 rpm
